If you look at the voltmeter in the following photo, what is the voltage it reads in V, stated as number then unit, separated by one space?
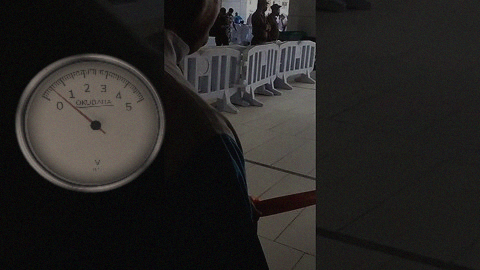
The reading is 0.5 V
